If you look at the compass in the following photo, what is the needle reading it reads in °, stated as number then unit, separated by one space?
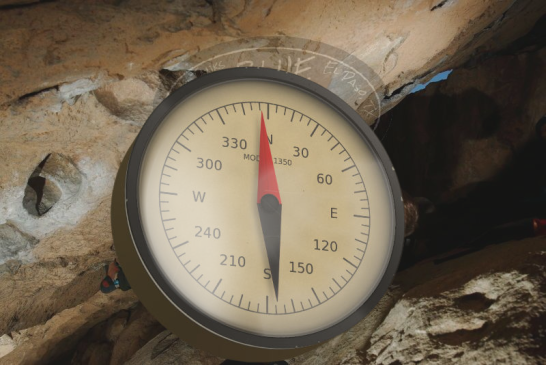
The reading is 355 °
